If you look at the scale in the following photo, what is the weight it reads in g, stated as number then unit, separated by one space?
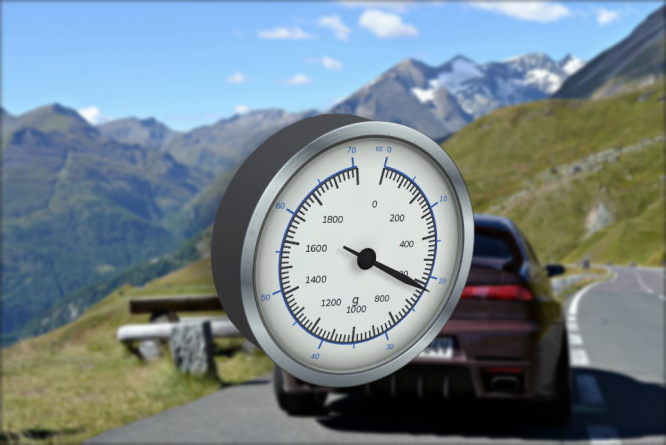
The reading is 620 g
